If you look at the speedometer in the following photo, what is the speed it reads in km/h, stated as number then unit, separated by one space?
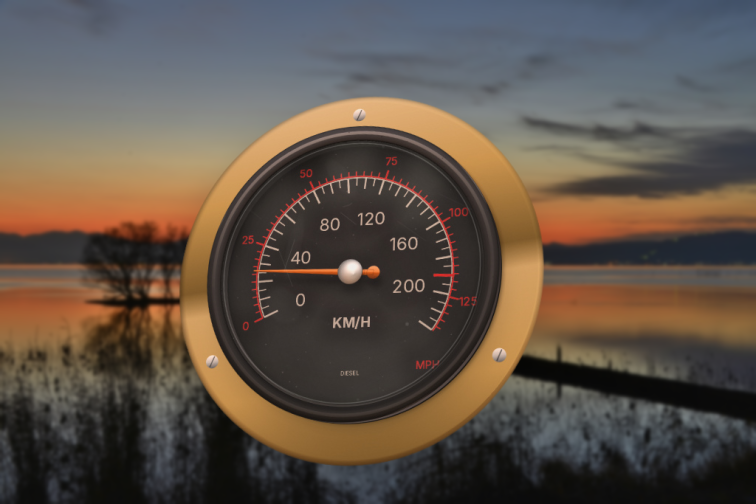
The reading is 25 km/h
